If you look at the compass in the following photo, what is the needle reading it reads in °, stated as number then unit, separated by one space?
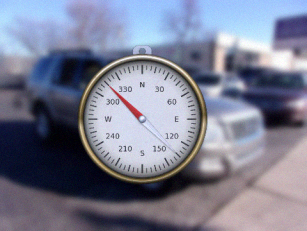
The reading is 315 °
